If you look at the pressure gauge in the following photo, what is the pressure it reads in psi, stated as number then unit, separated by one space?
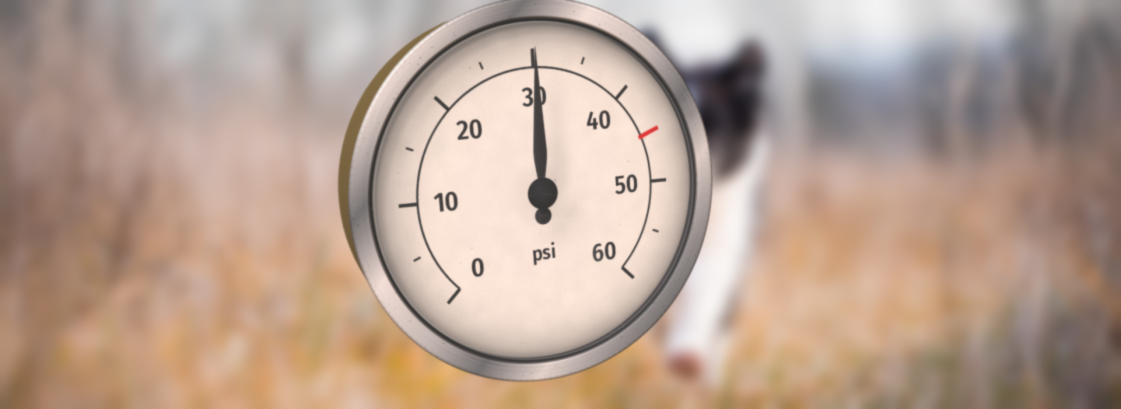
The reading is 30 psi
